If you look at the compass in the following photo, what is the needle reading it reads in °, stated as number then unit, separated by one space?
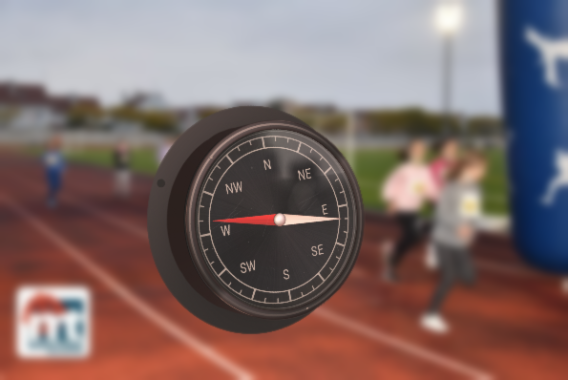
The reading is 280 °
